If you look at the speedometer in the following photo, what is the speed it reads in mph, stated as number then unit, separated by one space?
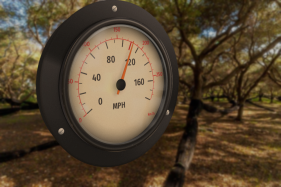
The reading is 110 mph
